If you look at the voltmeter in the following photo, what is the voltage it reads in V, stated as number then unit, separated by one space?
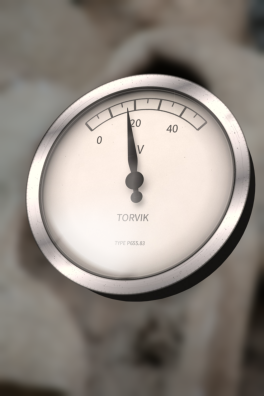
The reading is 17.5 V
